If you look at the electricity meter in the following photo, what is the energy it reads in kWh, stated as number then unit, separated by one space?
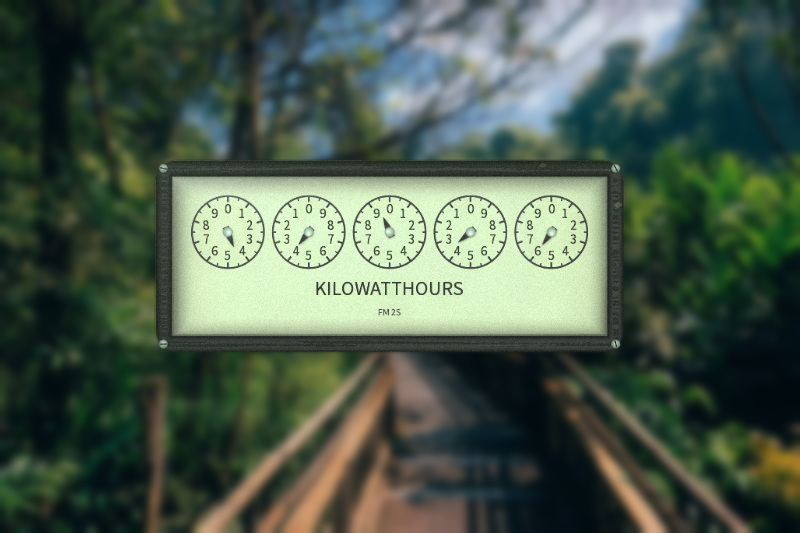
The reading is 43936 kWh
